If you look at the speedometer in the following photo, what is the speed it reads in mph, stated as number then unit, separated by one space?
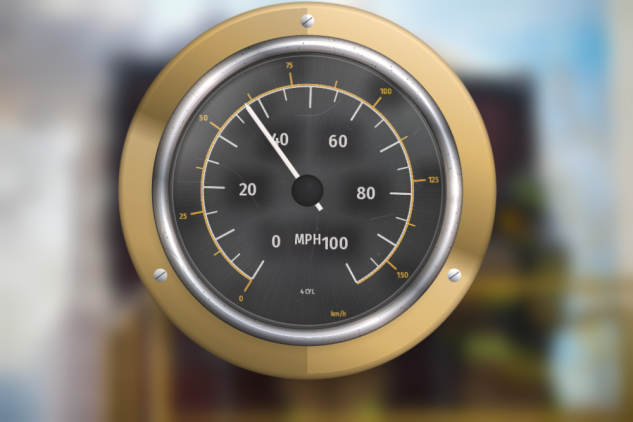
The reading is 37.5 mph
